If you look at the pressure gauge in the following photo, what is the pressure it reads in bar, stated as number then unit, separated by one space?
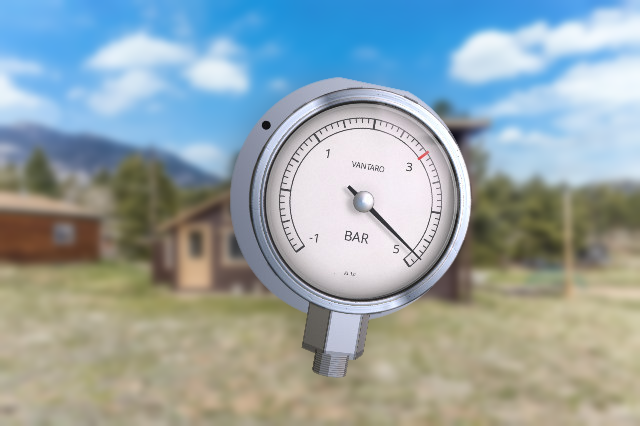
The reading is 4.8 bar
